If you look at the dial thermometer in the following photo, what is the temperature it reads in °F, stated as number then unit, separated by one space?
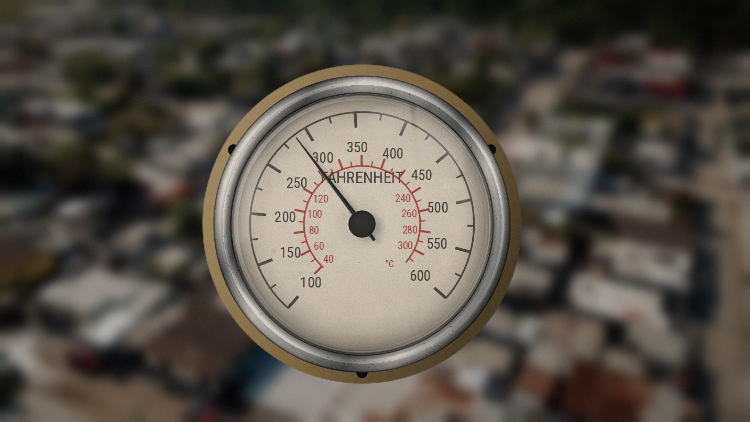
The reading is 287.5 °F
